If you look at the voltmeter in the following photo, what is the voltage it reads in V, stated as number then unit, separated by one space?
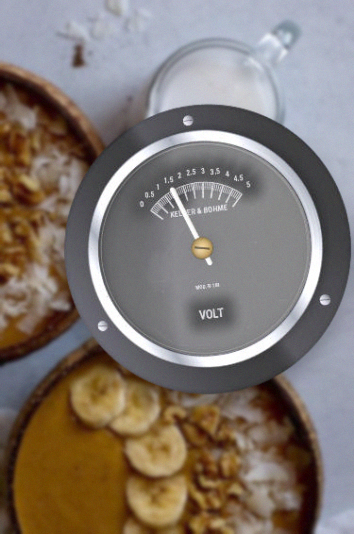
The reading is 1.5 V
